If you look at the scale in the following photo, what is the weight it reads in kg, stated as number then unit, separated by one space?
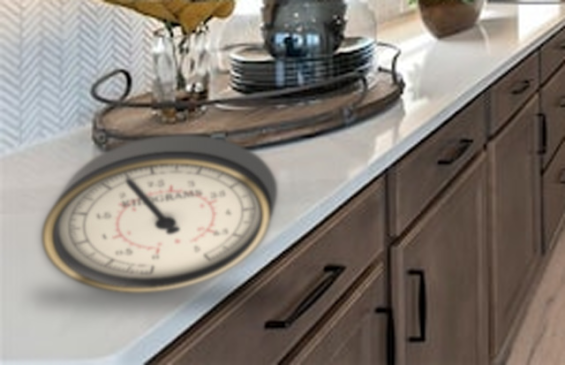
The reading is 2.25 kg
